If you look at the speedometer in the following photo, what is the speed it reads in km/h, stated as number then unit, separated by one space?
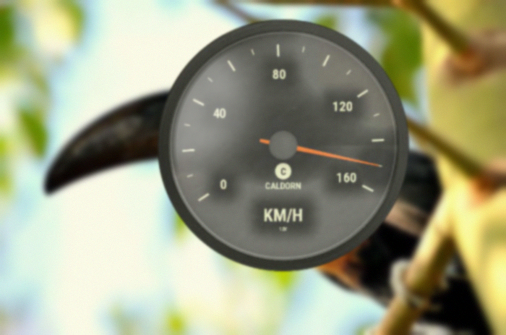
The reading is 150 km/h
